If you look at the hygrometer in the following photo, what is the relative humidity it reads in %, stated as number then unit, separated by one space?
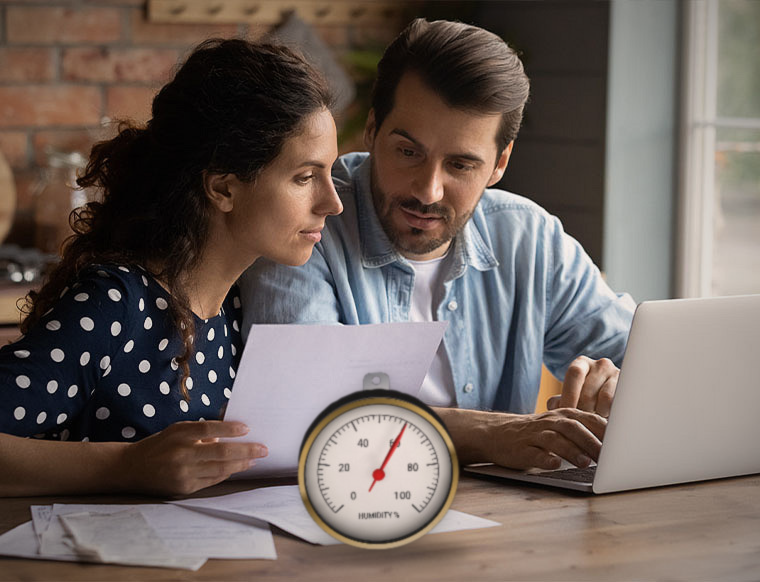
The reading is 60 %
